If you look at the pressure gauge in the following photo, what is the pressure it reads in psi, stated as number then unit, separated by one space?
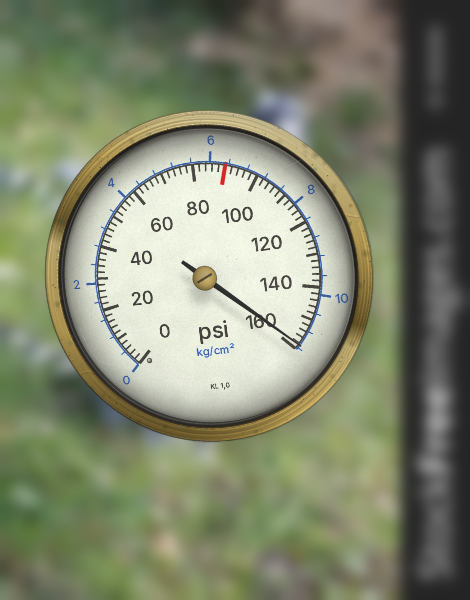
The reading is 158 psi
